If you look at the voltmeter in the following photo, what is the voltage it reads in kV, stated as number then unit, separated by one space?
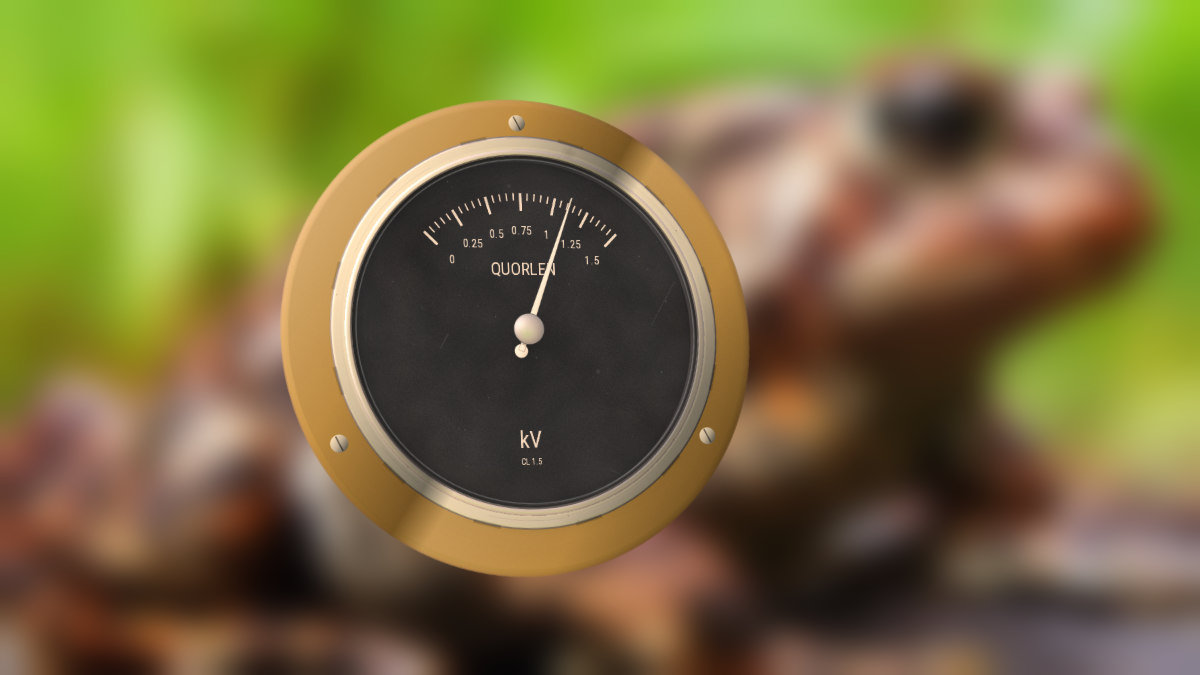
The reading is 1.1 kV
